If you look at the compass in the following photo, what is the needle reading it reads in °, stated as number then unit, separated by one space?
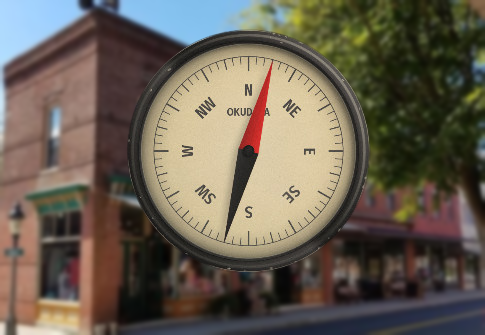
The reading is 15 °
